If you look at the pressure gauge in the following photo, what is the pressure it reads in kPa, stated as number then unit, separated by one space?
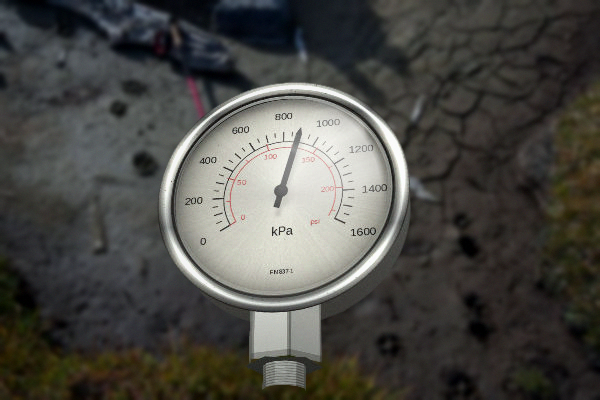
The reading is 900 kPa
